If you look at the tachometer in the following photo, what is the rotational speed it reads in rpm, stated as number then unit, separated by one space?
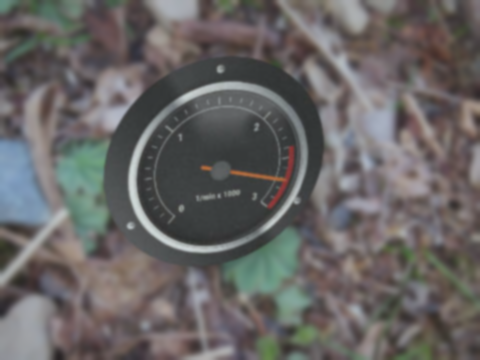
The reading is 2700 rpm
